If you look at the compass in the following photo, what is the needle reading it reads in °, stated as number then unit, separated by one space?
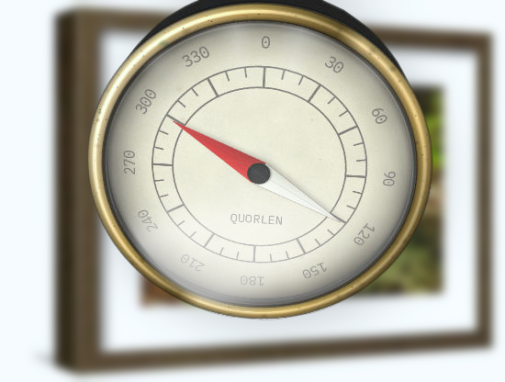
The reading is 300 °
